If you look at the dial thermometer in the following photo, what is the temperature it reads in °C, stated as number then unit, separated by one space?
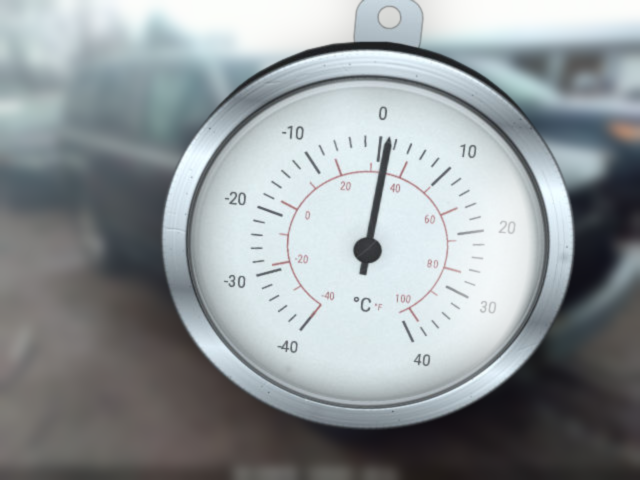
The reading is 1 °C
